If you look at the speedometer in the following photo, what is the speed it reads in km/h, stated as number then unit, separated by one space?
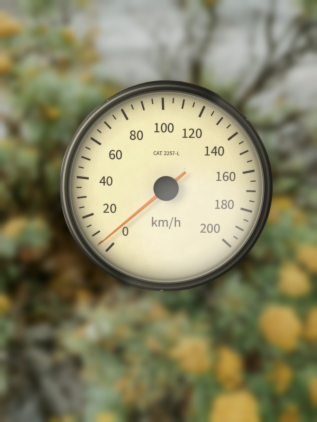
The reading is 5 km/h
